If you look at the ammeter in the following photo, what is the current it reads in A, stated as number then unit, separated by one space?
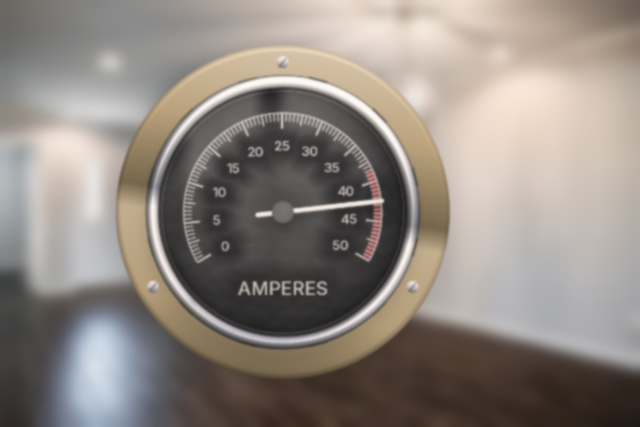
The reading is 42.5 A
